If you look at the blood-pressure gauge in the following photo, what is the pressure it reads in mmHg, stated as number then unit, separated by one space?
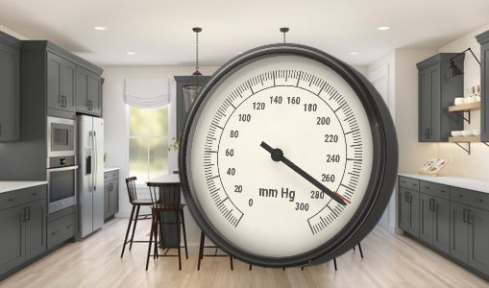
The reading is 270 mmHg
